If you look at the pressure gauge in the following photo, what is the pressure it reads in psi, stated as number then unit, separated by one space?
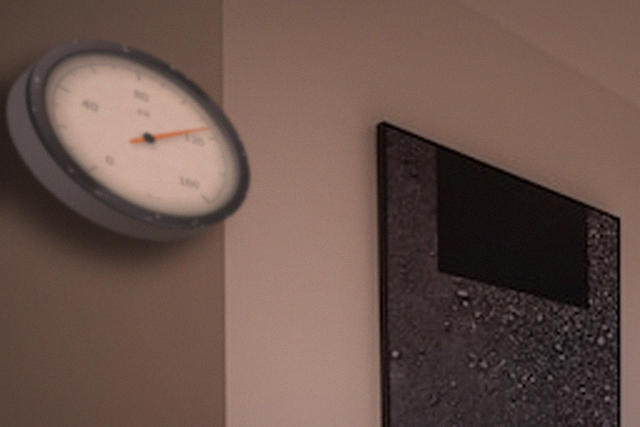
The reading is 115 psi
